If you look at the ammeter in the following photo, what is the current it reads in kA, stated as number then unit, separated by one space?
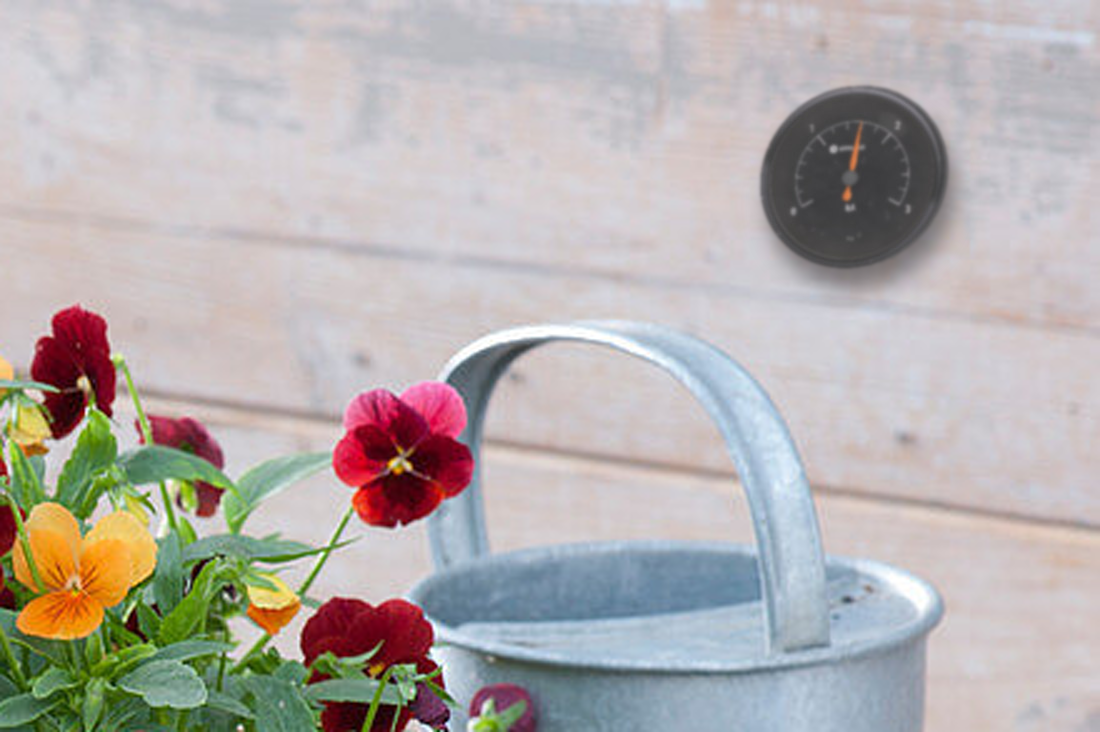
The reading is 1.6 kA
